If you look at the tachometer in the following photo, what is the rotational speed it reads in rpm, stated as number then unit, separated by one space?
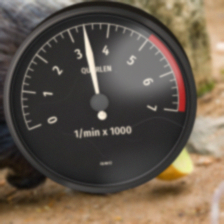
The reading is 3400 rpm
